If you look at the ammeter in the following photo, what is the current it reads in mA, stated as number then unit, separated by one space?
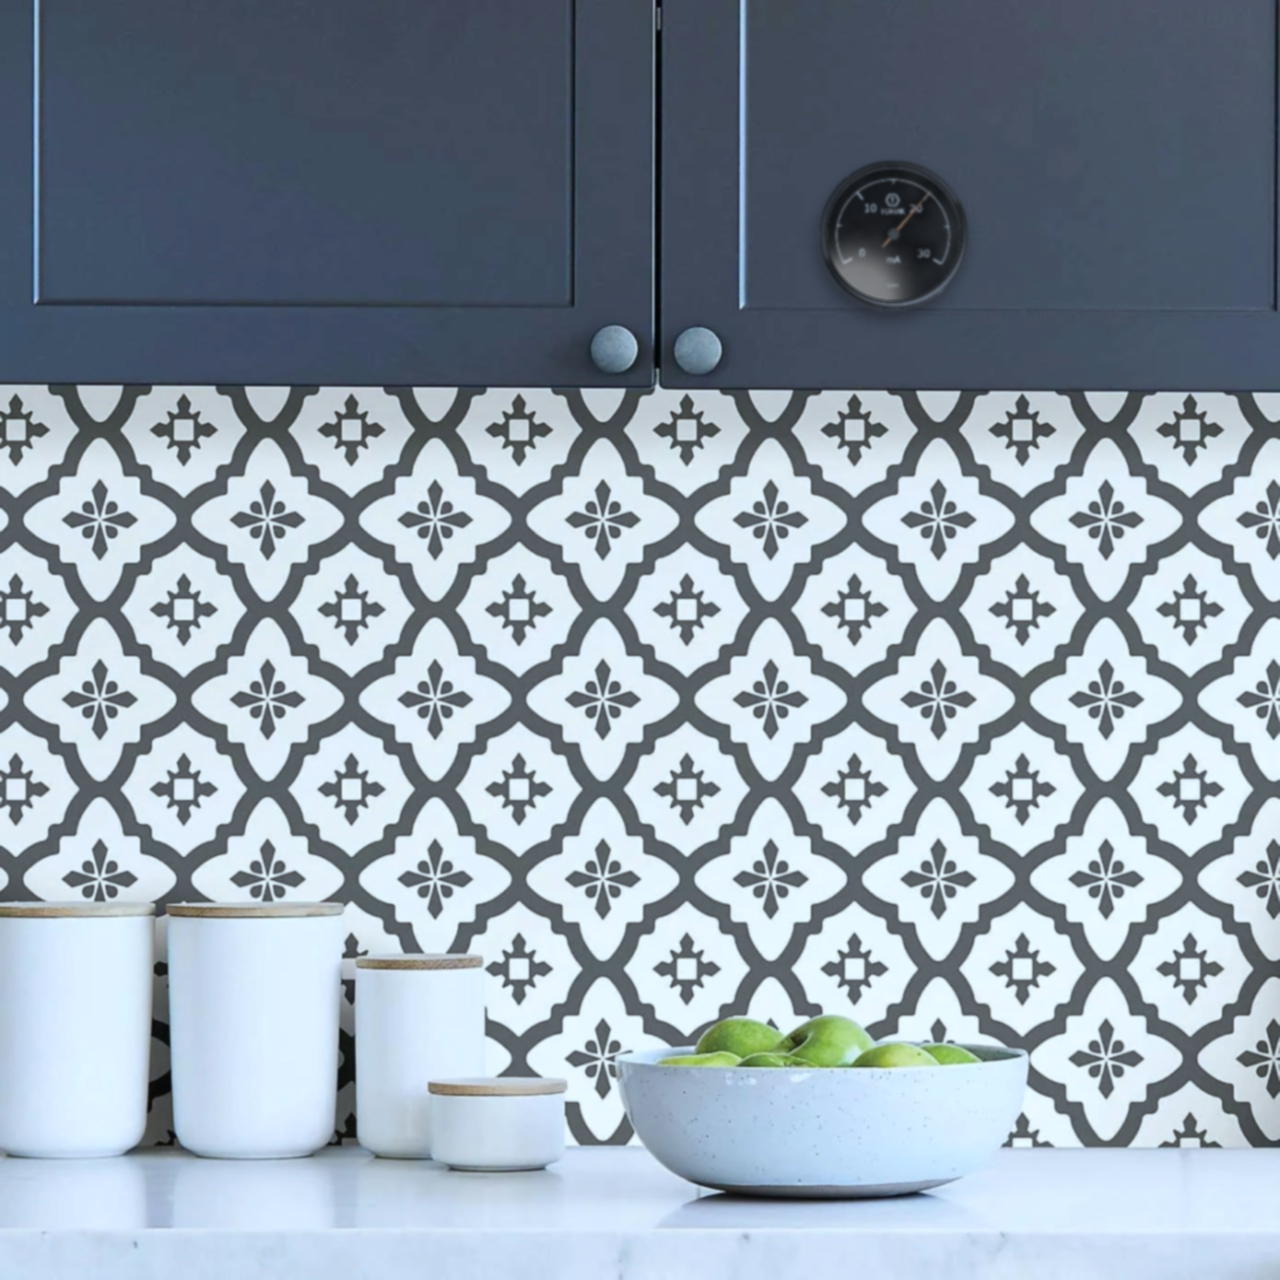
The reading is 20 mA
